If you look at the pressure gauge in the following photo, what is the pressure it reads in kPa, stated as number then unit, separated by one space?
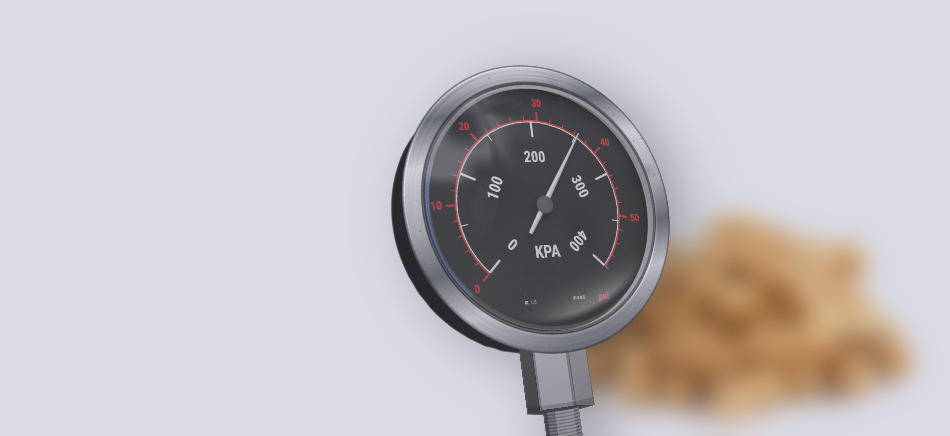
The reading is 250 kPa
